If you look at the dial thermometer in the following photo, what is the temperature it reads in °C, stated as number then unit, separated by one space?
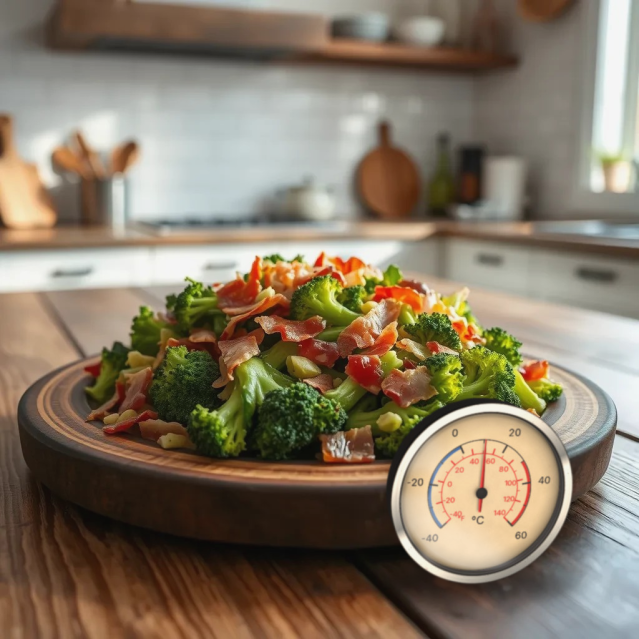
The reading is 10 °C
